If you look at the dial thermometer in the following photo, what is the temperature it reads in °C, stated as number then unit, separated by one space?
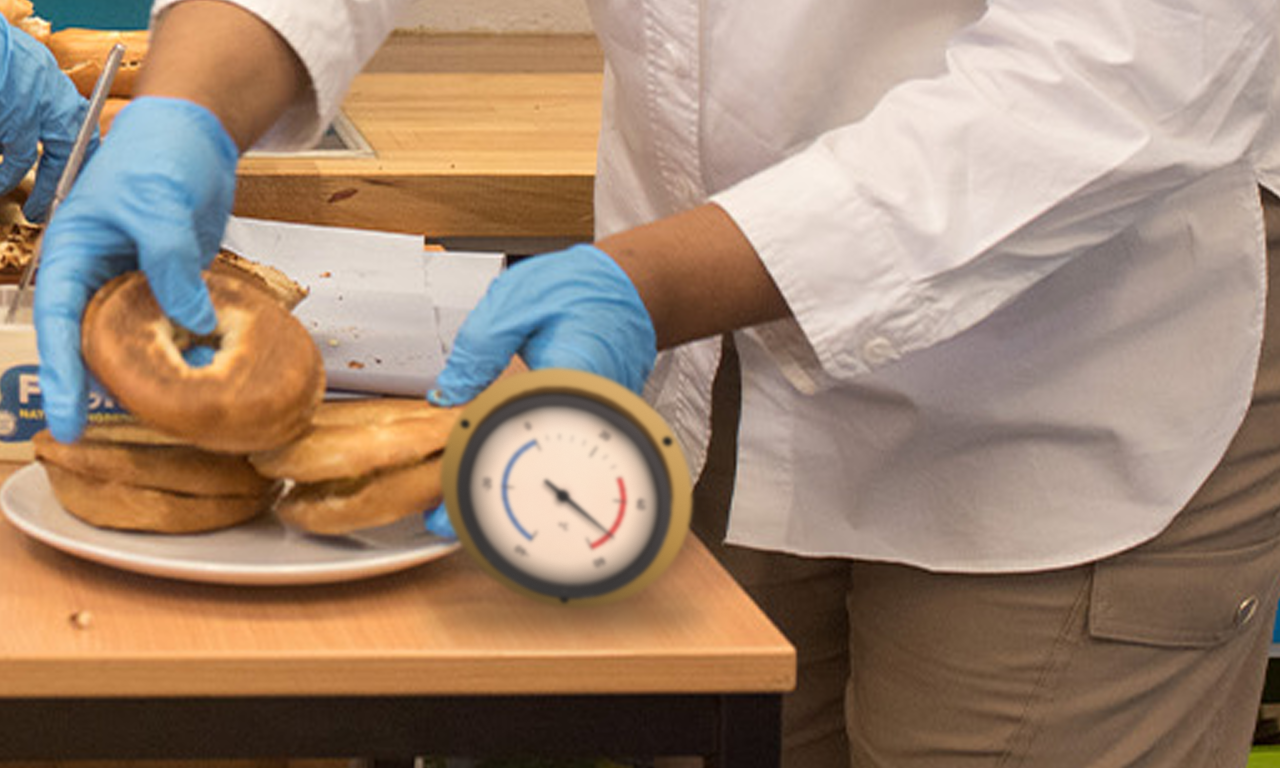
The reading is 52 °C
